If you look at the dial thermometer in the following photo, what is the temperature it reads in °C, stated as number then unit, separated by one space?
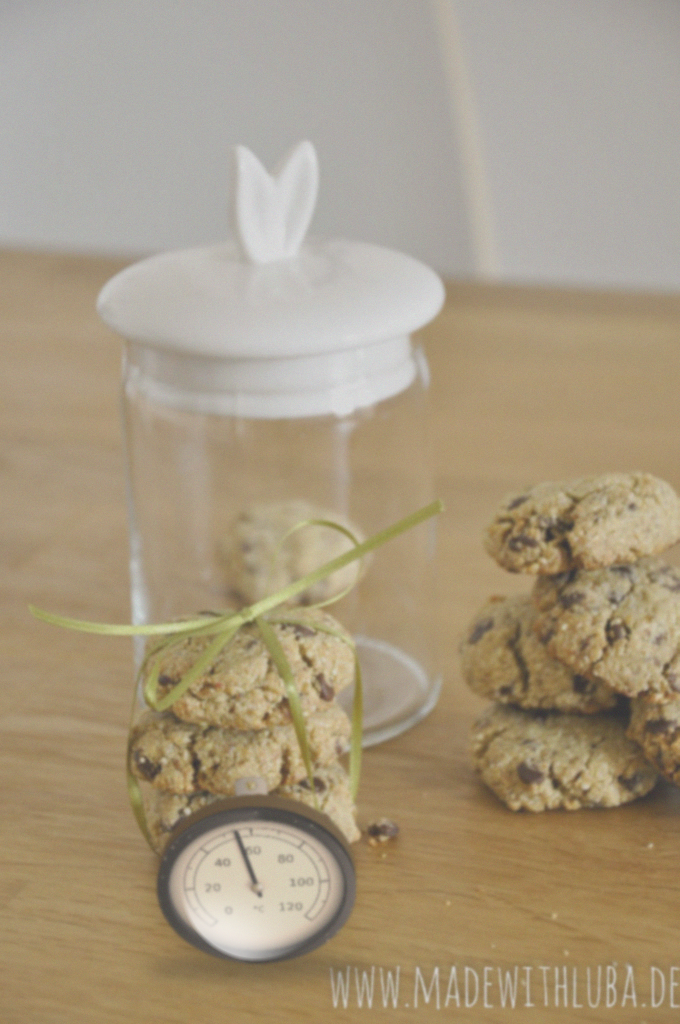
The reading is 55 °C
